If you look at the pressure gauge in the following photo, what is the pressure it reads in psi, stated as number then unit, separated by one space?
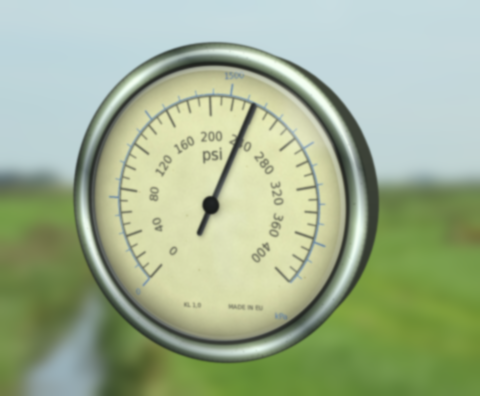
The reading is 240 psi
